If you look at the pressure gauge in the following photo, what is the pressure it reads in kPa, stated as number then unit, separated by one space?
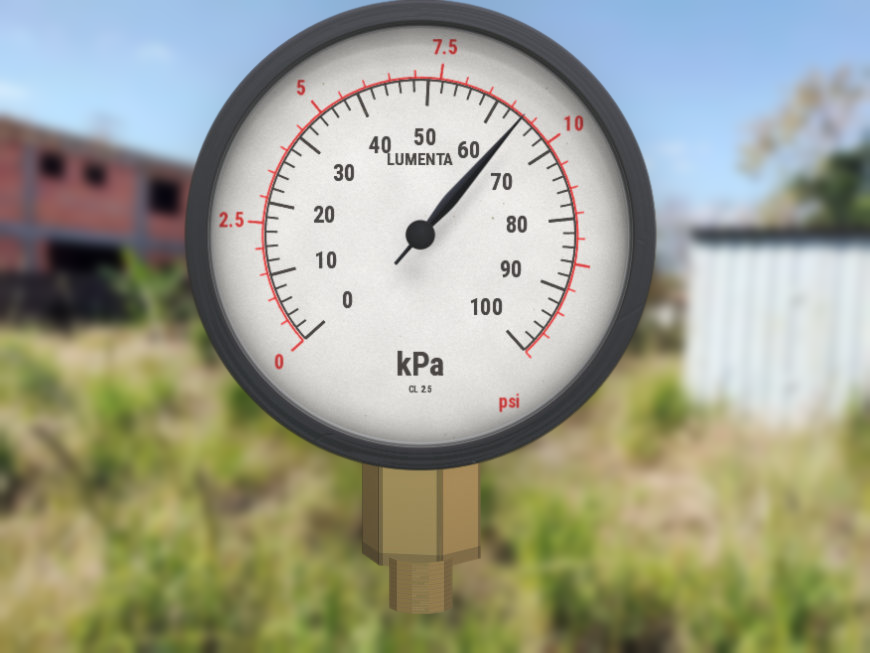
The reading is 64 kPa
